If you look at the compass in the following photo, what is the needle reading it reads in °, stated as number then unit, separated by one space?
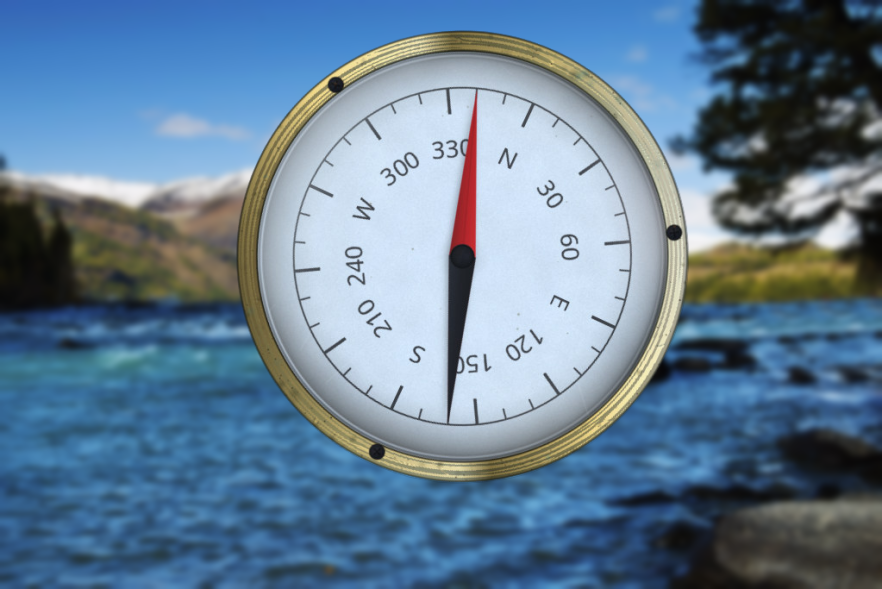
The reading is 340 °
